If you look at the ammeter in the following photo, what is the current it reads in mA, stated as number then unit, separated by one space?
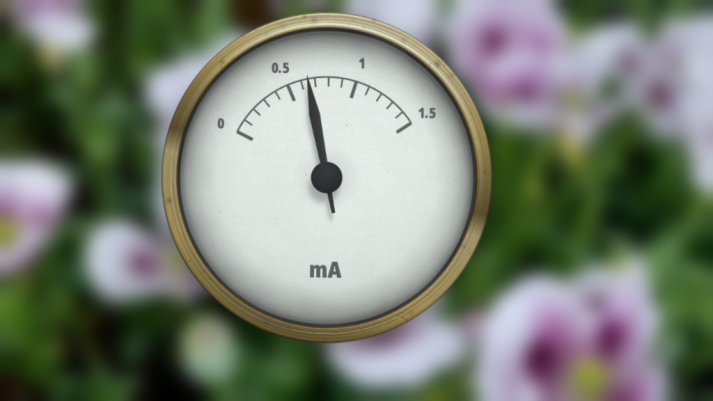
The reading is 0.65 mA
